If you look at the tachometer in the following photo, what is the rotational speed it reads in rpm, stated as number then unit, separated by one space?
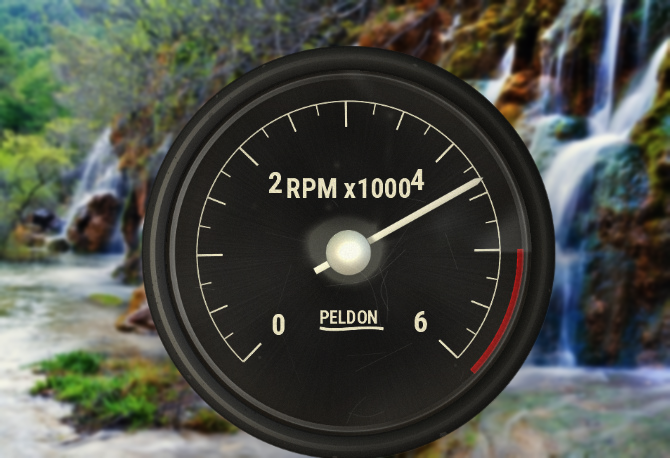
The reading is 4375 rpm
